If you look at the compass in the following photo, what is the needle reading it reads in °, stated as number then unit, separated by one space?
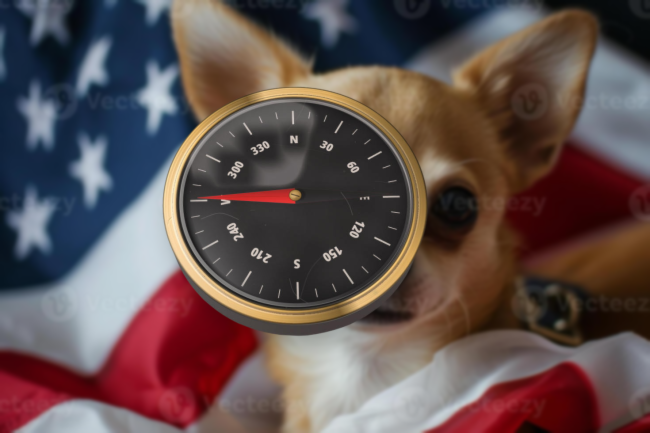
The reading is 270 °
